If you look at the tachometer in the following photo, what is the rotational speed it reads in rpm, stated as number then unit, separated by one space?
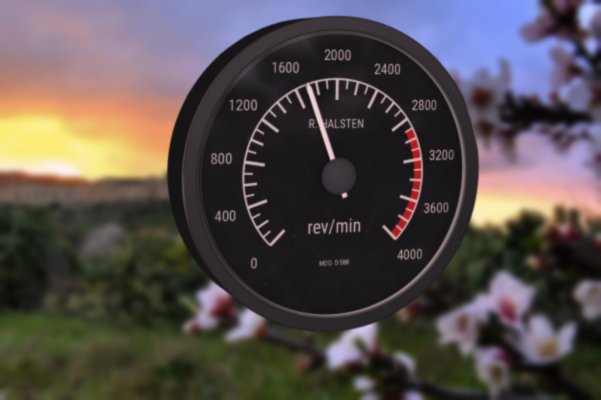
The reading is 1700 rpm
